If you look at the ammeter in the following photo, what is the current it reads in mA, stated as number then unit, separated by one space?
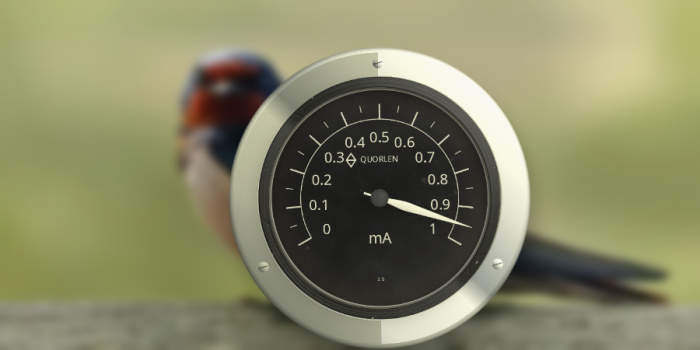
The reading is 0.95 mA
